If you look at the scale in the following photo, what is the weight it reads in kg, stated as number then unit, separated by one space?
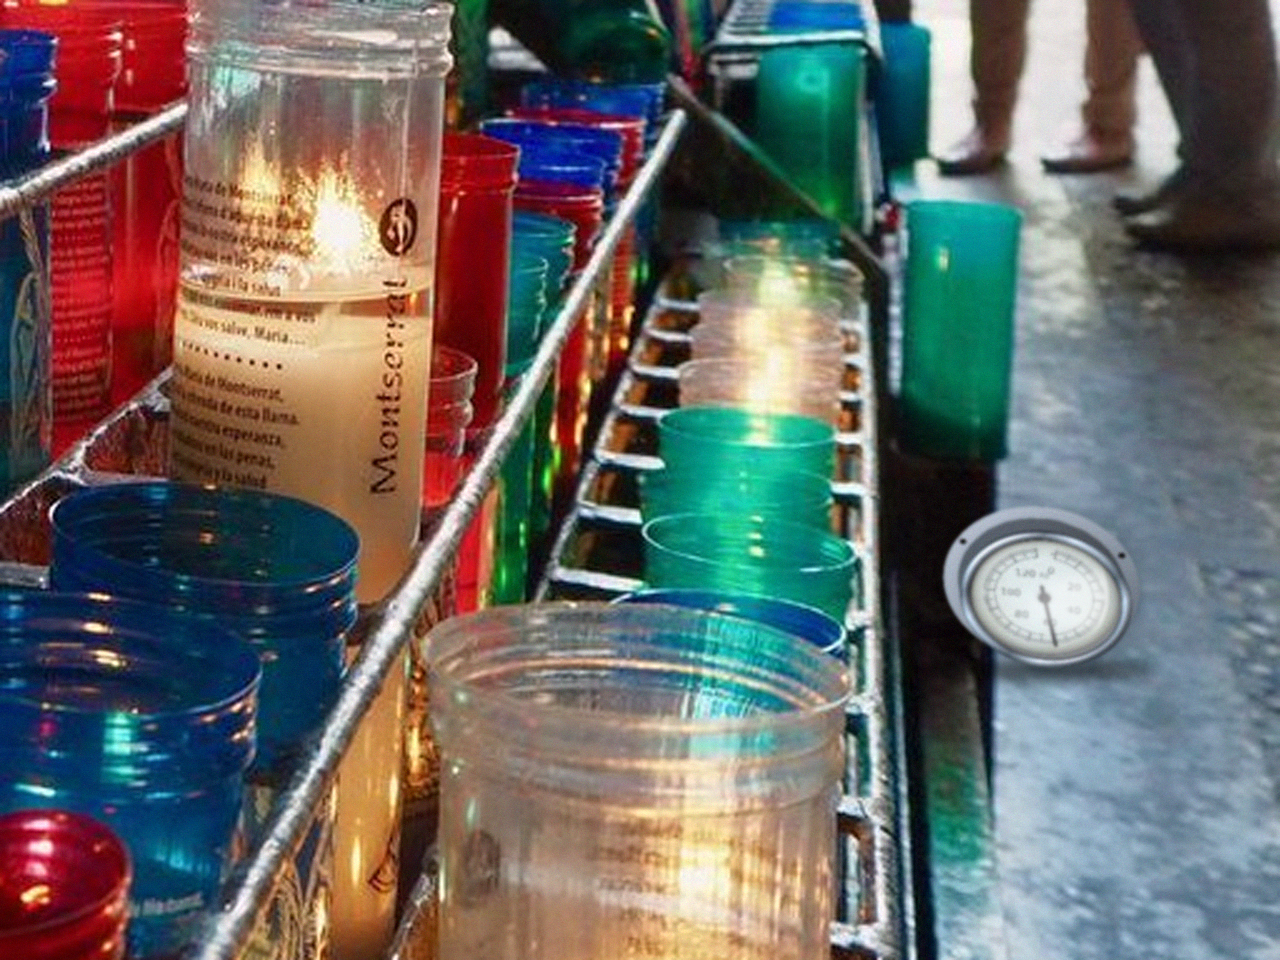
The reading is 60 kg
